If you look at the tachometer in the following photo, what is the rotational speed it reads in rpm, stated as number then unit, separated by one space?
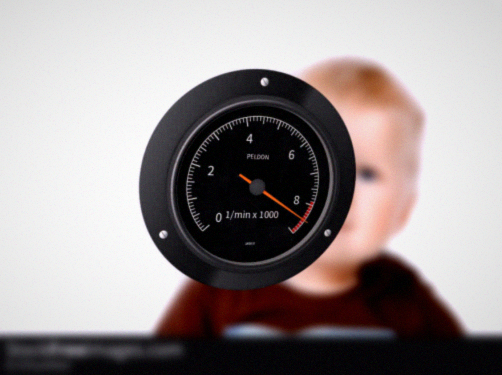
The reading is 8500 rpm
